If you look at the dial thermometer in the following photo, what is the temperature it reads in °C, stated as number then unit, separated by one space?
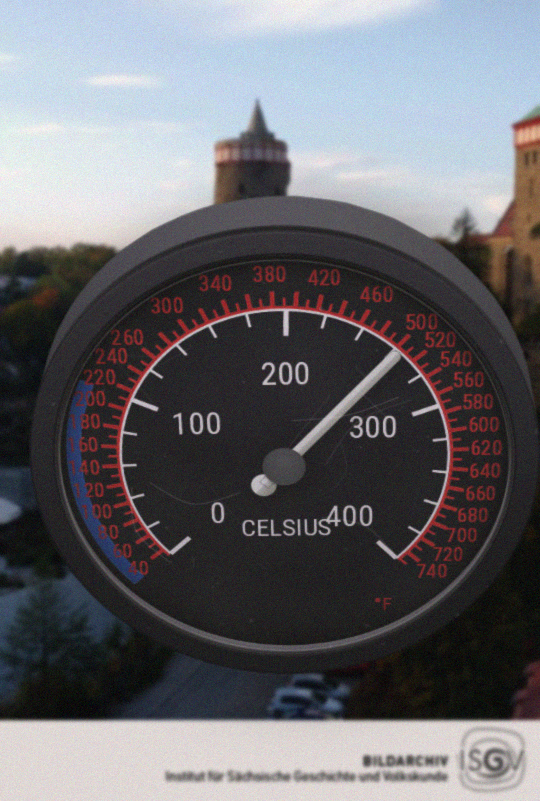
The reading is 260 °C
